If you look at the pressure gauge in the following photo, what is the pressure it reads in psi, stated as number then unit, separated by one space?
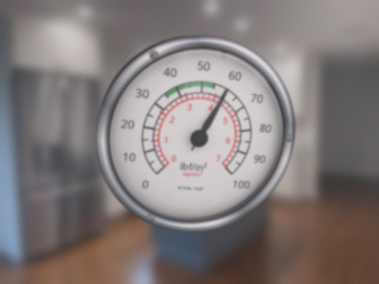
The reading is 60 psi
